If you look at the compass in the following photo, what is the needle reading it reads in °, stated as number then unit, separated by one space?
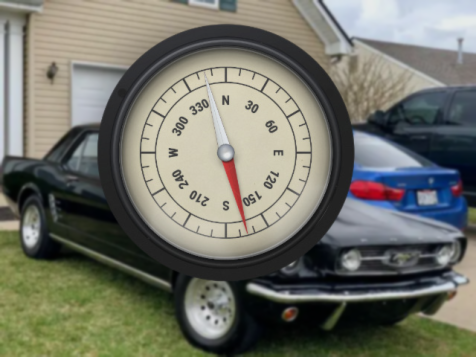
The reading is 165 °
